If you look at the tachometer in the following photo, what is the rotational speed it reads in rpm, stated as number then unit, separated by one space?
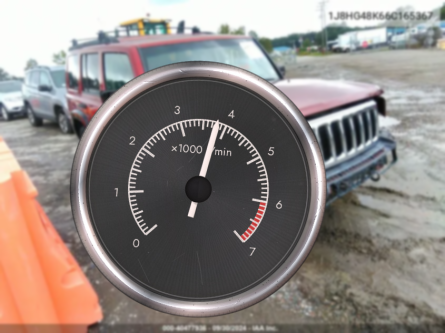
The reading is 3800 rpm
